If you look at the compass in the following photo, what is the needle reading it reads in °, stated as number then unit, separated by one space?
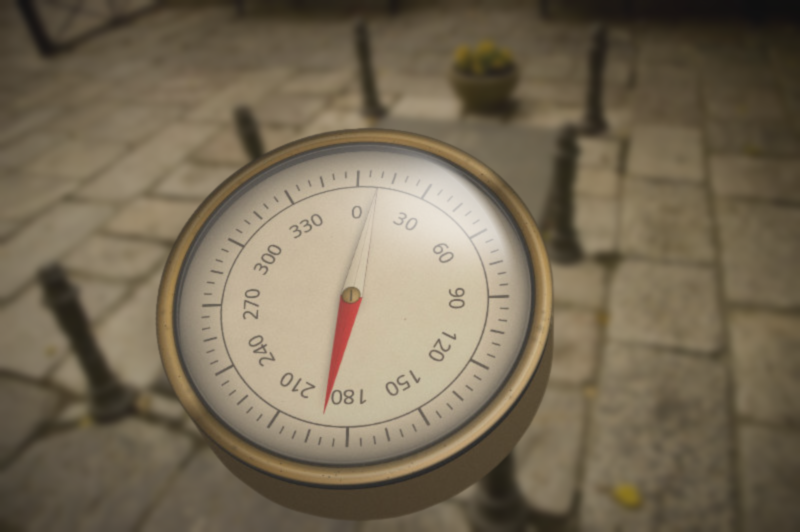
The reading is 190 °
